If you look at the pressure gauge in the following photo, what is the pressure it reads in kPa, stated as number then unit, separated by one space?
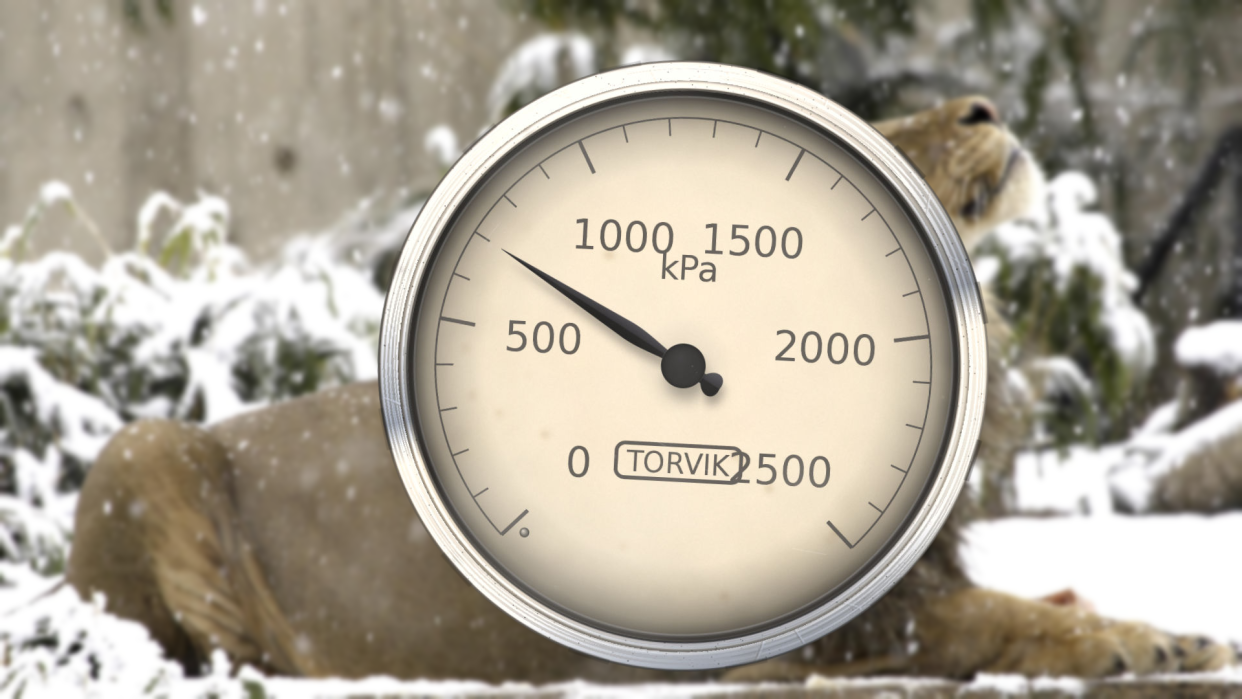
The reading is 700 kPa
